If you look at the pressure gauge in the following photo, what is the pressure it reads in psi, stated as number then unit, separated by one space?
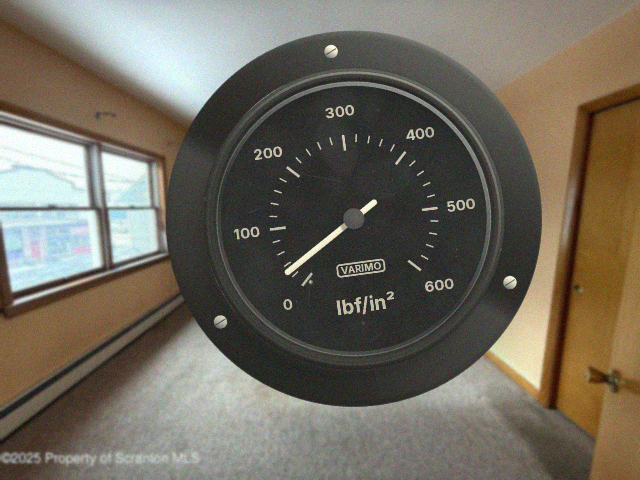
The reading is 30 psi
